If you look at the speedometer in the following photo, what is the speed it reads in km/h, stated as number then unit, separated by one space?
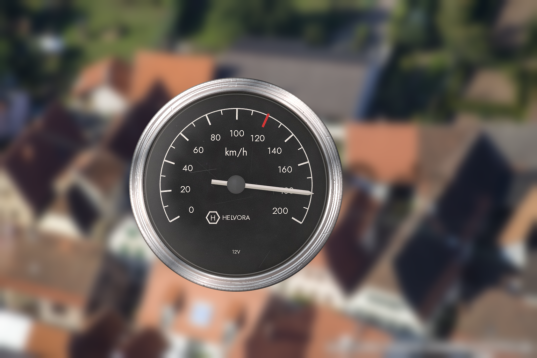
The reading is 180 km/h
